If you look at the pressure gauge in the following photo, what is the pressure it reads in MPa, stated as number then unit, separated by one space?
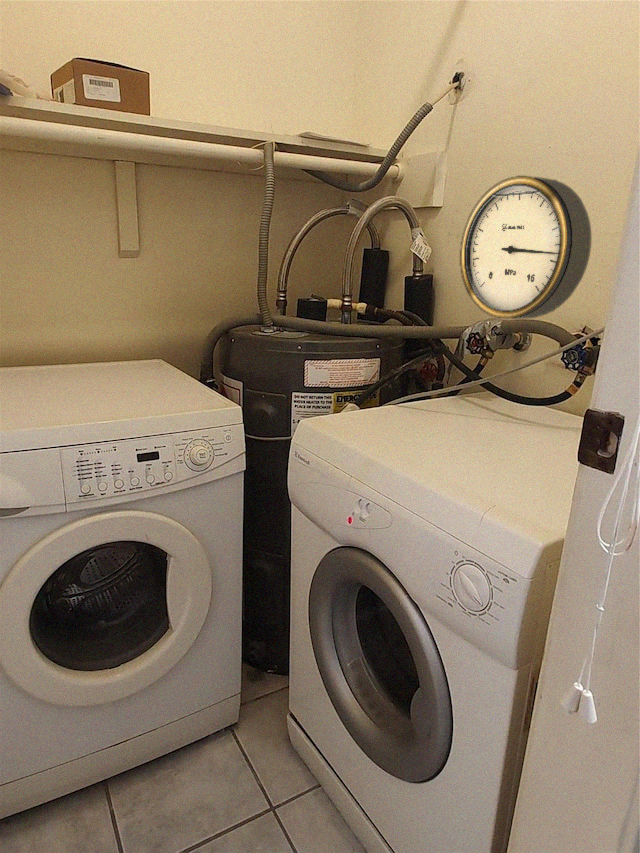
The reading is 13.5 MPa
